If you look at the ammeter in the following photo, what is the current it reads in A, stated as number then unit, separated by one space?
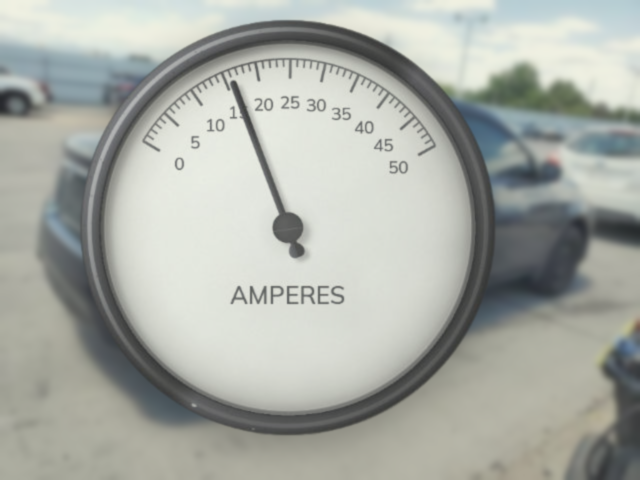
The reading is 16 A
